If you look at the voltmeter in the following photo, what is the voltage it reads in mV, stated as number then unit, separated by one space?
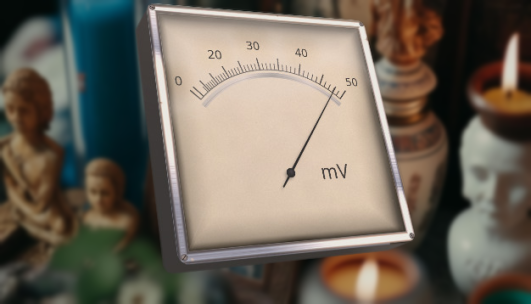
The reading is 48 mV
